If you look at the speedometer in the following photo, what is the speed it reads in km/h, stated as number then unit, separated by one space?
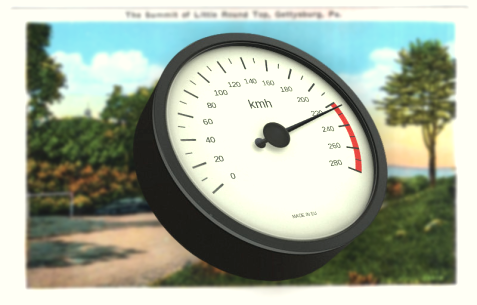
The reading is 225 km/h
